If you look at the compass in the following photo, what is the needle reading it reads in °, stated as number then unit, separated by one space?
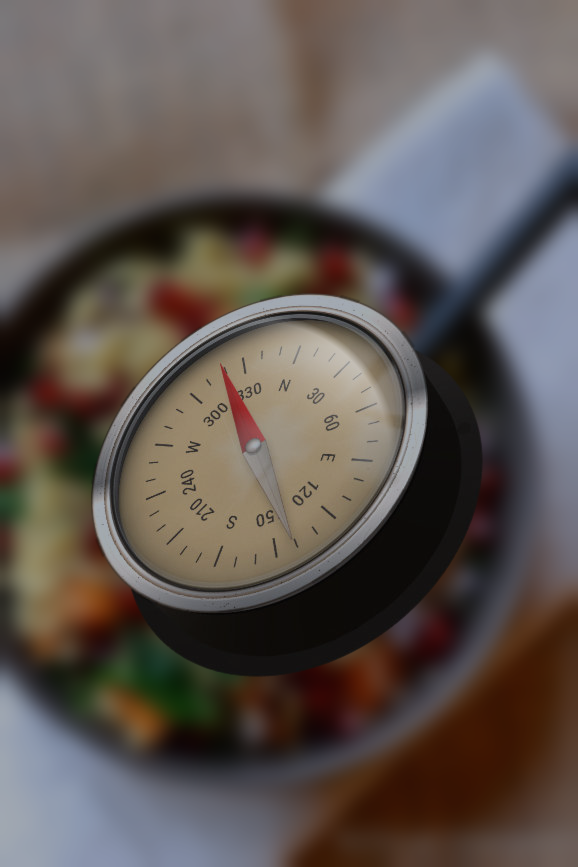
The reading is 320 °
